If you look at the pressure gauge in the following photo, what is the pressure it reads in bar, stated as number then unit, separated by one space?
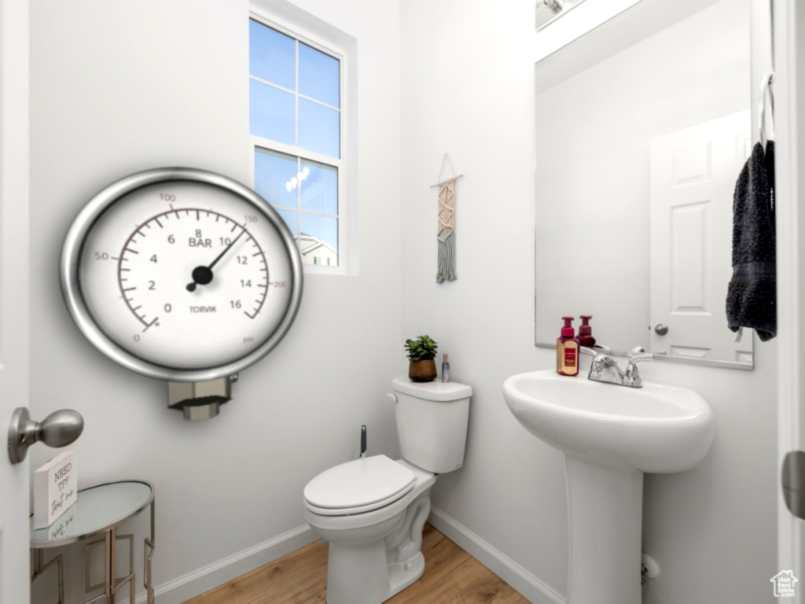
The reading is 10.5 bar
